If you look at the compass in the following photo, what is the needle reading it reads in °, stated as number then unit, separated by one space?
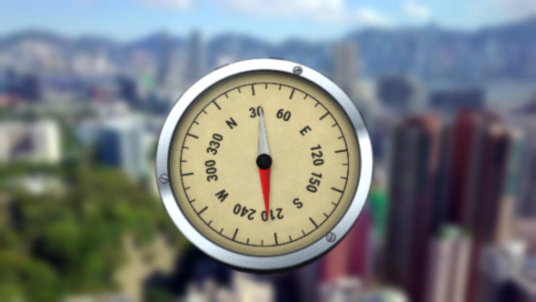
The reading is 215 °
